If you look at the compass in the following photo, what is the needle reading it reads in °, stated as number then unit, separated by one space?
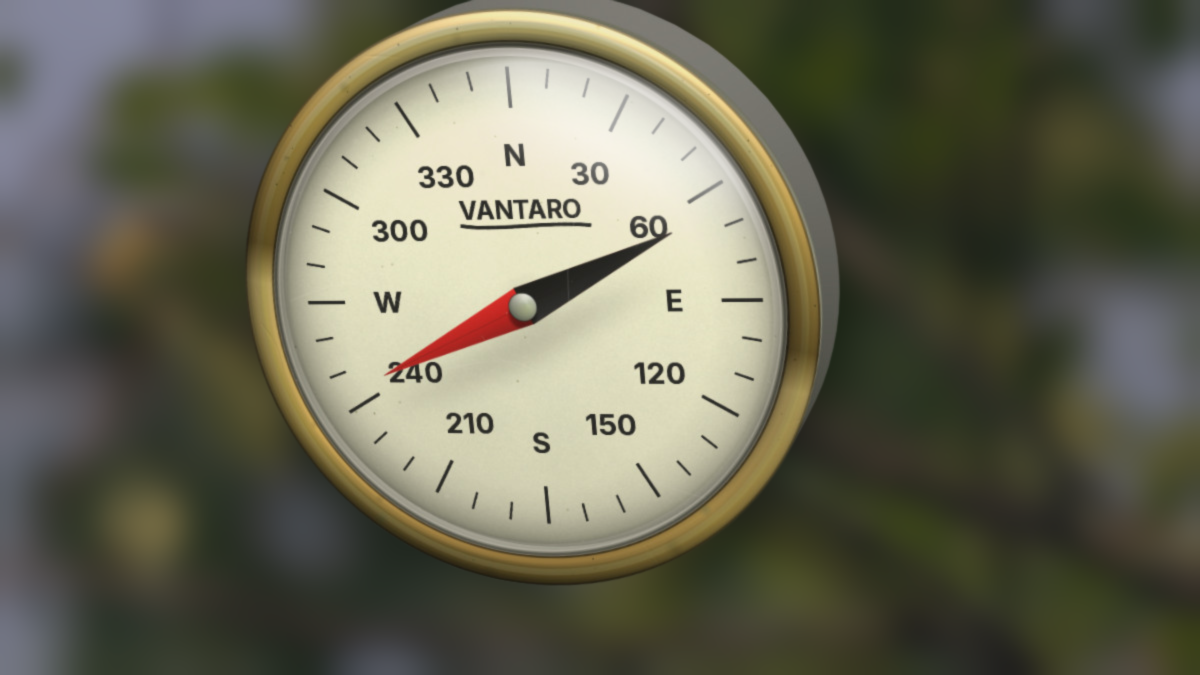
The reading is 245 °
